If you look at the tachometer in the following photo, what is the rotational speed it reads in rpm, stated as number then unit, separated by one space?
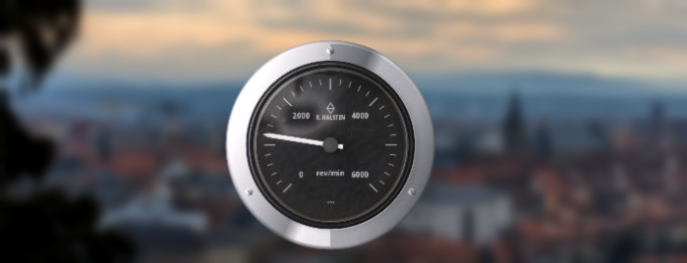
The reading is 1200 rpm
